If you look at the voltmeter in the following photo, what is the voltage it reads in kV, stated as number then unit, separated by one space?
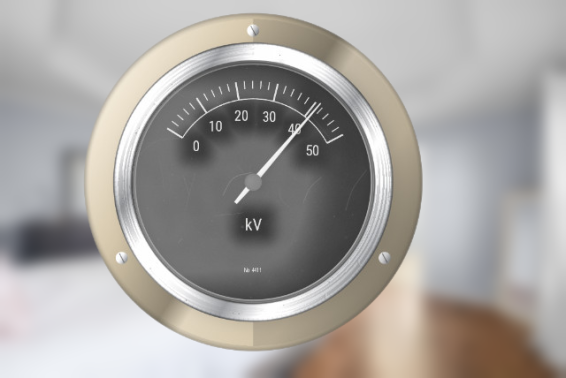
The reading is 41 kV
